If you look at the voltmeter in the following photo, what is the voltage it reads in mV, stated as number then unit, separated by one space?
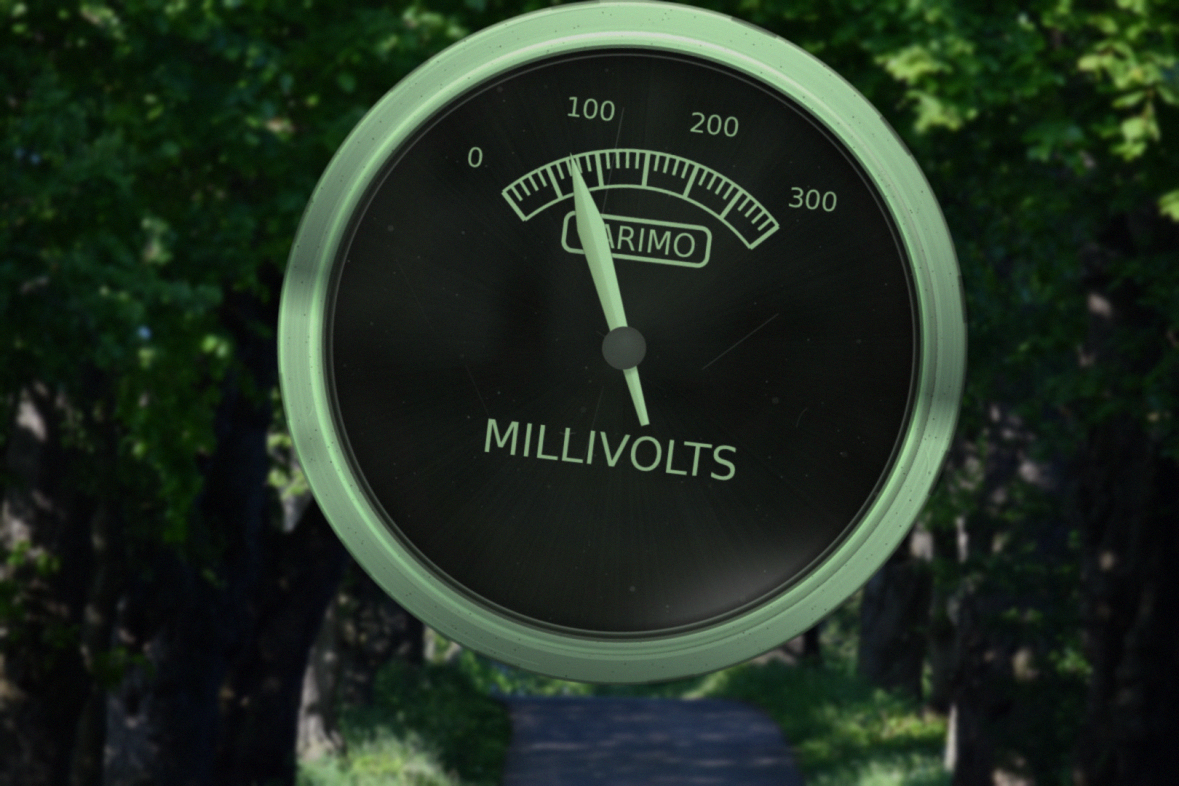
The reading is 75 mV
